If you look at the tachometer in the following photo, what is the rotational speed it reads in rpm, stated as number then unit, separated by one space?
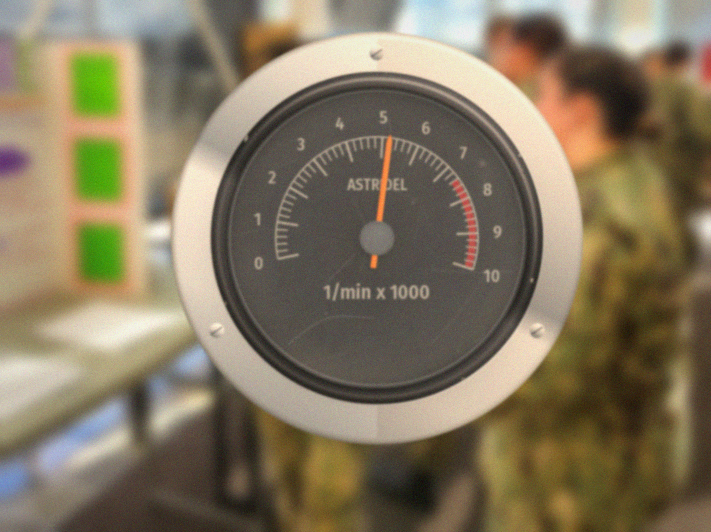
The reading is 5200 rpm
